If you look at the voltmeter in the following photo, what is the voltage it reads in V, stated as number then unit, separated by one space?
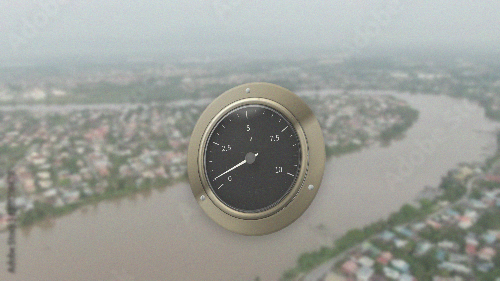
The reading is 0.5 V
